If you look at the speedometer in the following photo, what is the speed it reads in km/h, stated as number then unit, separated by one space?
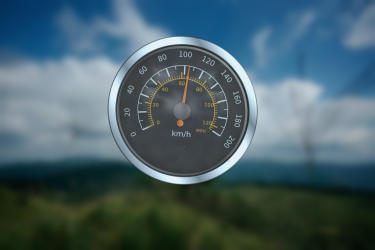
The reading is 105 km/h
